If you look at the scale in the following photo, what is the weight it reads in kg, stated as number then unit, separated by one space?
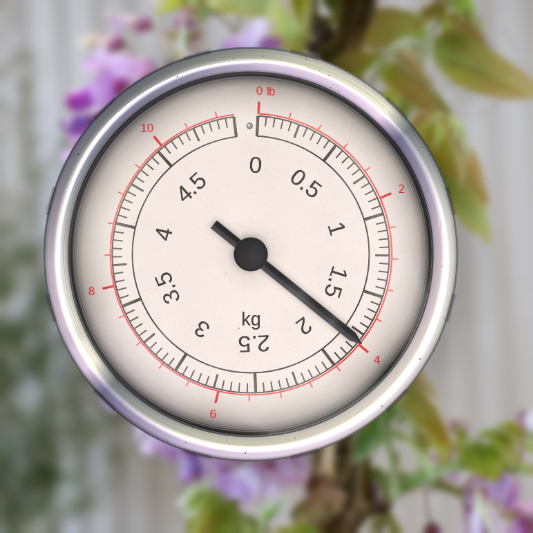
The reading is 1.8 kg
